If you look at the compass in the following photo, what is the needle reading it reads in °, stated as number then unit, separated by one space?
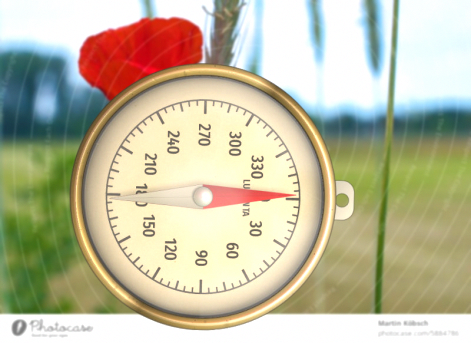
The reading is 357.5 °
